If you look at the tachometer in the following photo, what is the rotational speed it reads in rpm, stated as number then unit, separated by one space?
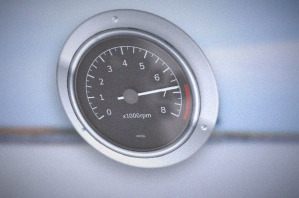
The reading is 6750 rpm
